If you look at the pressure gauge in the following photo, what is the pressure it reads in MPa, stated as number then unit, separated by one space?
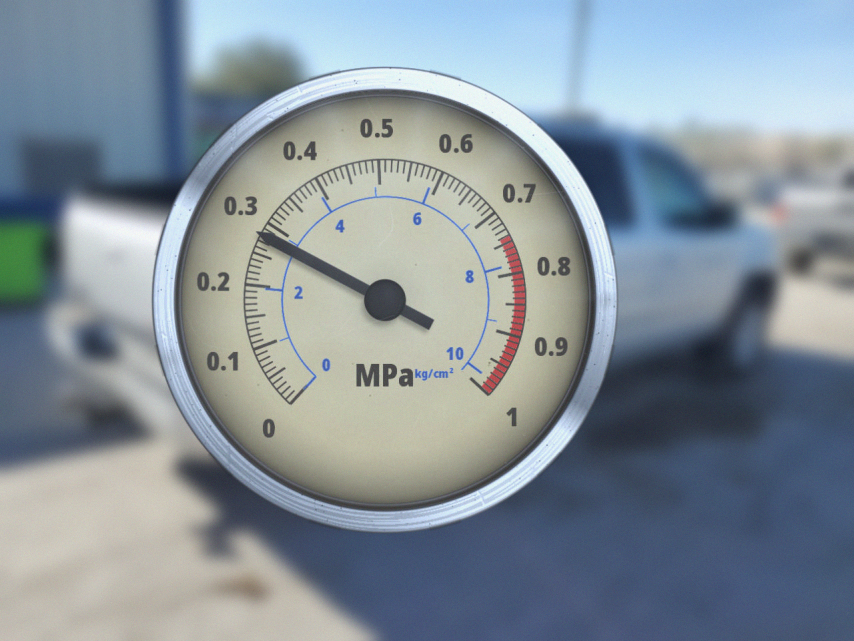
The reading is 0.28 MPa
